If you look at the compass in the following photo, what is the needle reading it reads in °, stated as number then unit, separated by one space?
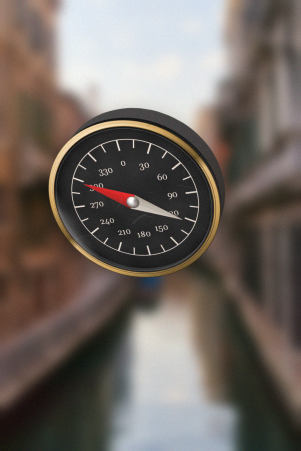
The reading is 300 °
